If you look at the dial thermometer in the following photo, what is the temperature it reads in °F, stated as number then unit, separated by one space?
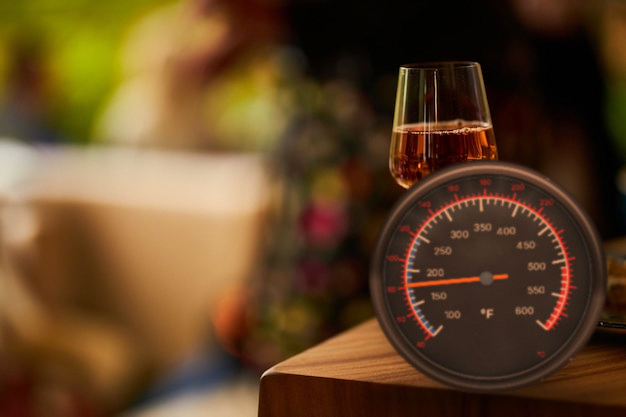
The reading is 180 °F
